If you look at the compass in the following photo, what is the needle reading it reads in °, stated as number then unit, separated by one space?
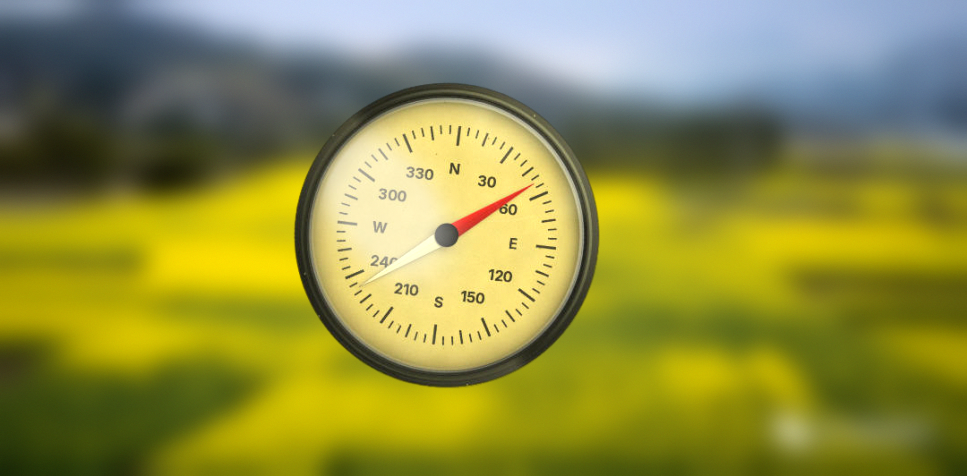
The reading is 52.5 °
